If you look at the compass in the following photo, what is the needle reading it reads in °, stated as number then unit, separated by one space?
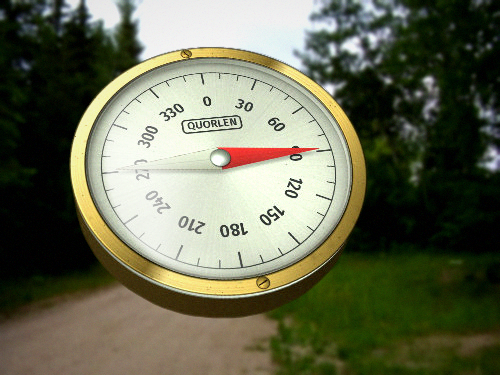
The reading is 90 °
